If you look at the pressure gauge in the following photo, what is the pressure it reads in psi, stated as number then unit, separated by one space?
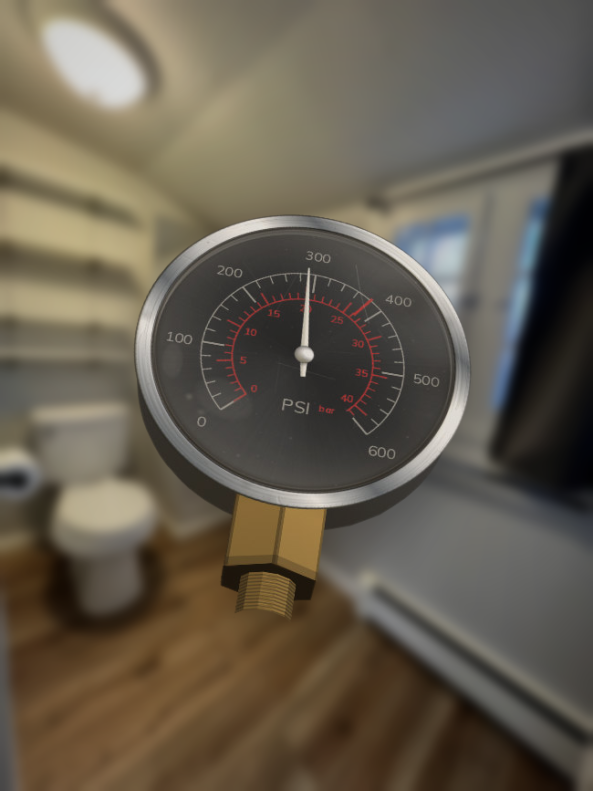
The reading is 290 psi
